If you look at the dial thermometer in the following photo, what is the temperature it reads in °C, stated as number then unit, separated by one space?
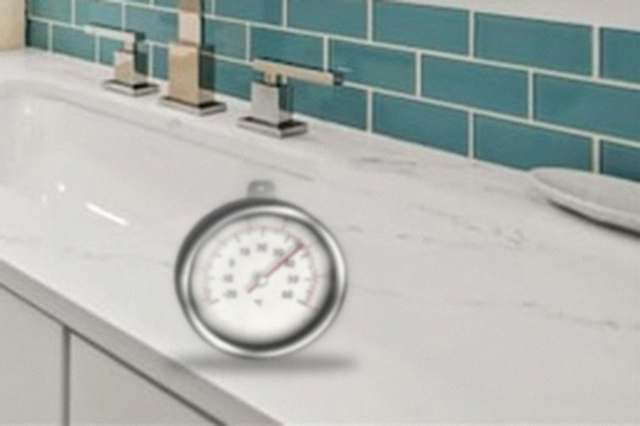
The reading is 35 °C
